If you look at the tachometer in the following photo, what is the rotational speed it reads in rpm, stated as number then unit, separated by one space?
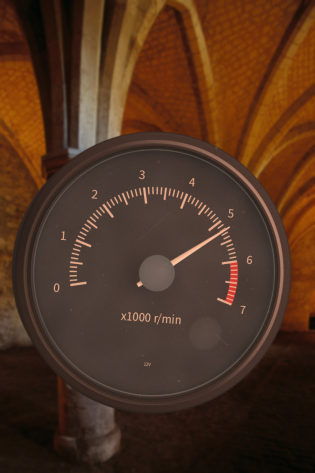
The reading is 5200 rpm
